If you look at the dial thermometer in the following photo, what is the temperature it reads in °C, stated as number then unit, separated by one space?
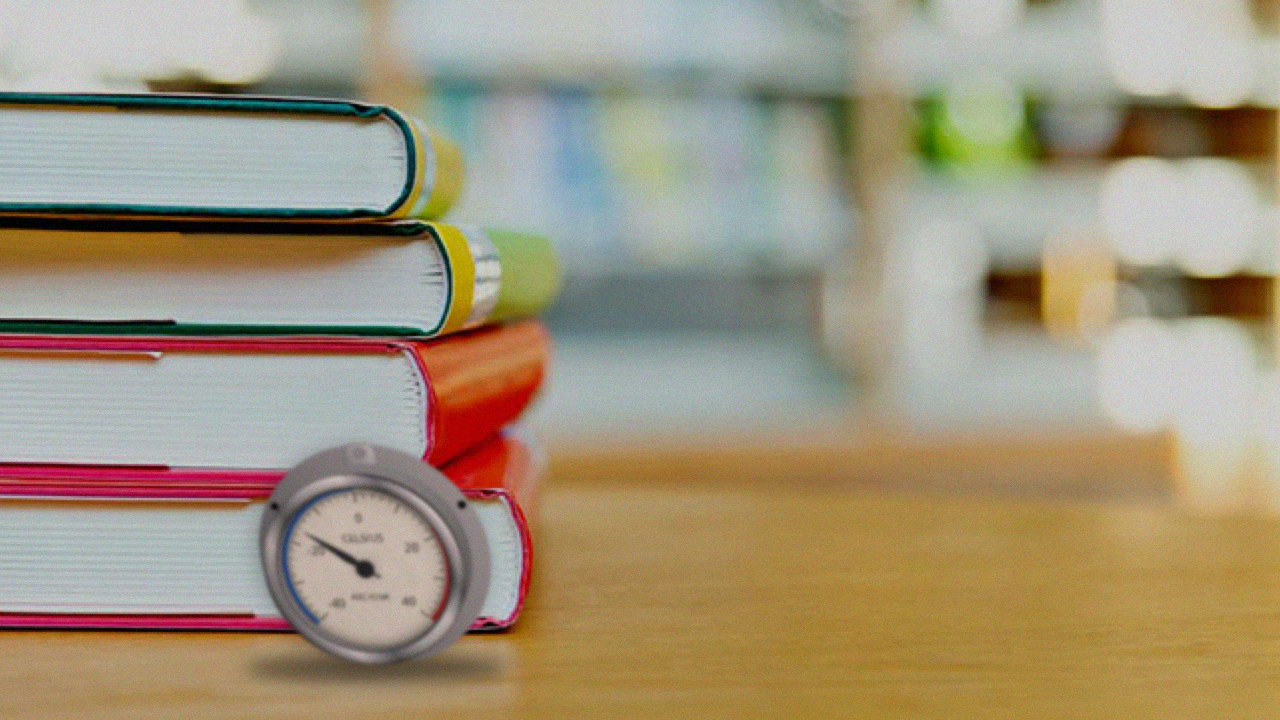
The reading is -16 °C
